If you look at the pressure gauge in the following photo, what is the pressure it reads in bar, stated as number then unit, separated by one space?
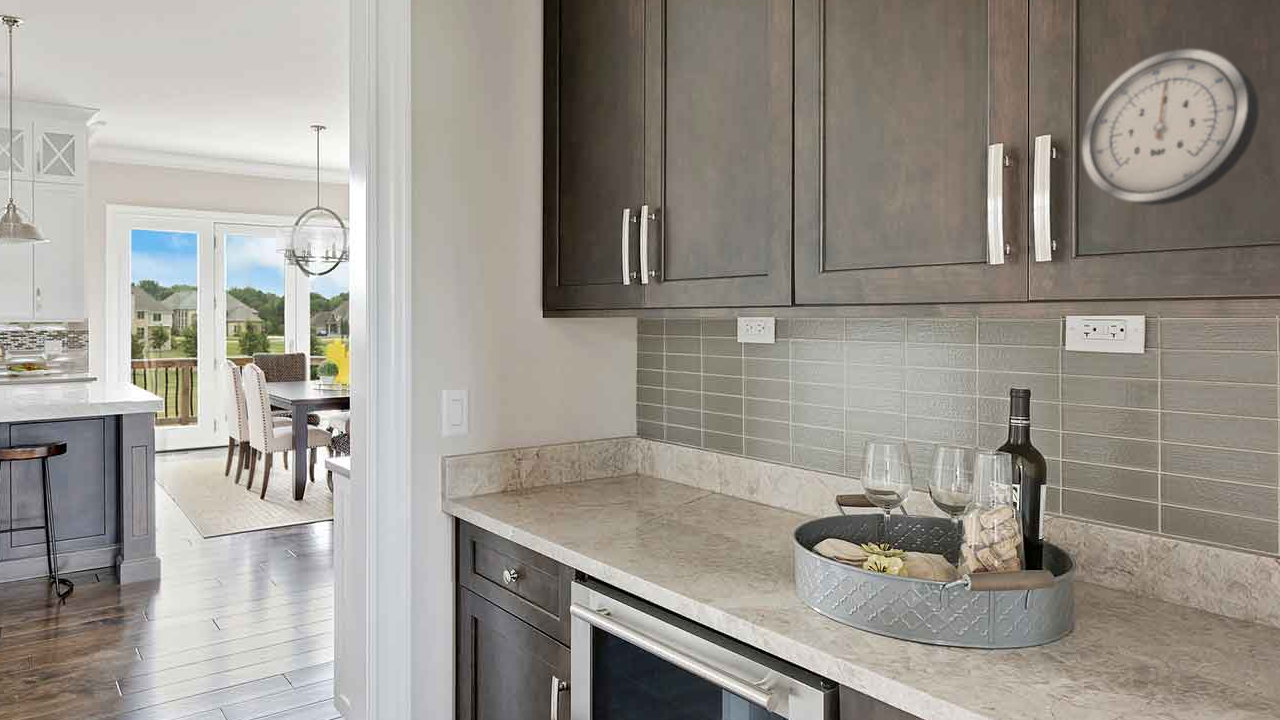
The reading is 3 bar
